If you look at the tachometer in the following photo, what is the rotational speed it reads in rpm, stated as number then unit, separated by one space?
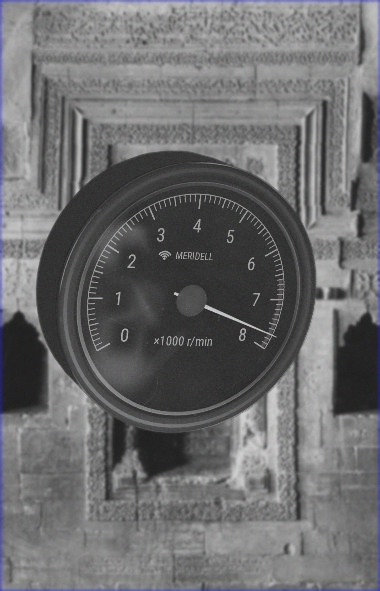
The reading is 7700 rpm
